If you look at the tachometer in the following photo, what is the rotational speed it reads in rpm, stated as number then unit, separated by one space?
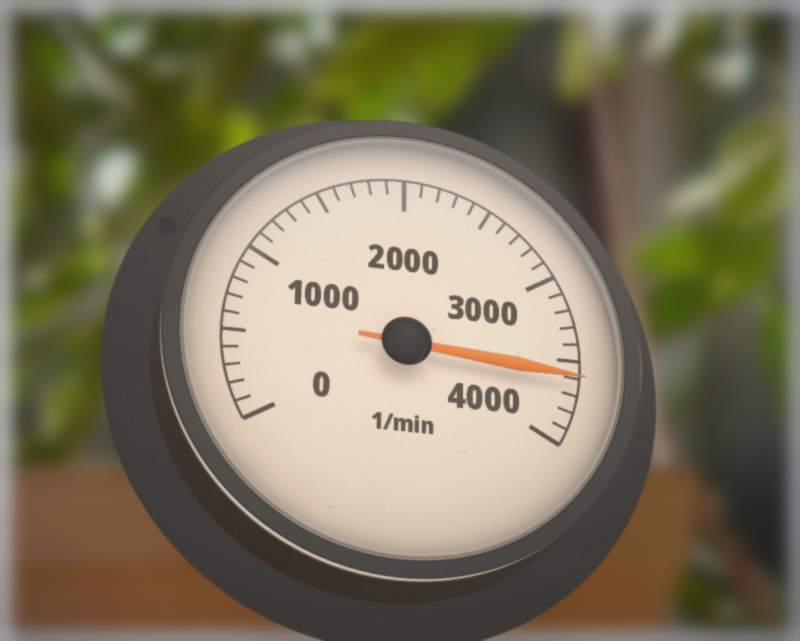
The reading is 3600 rpm
